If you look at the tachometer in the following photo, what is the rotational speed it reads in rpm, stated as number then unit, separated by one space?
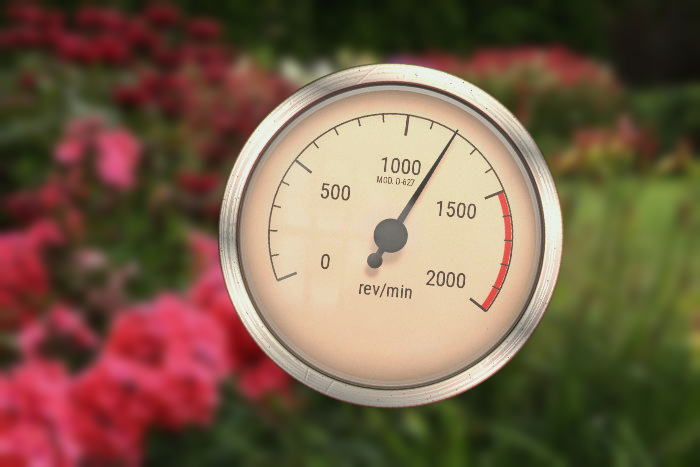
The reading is 1200 rpm
